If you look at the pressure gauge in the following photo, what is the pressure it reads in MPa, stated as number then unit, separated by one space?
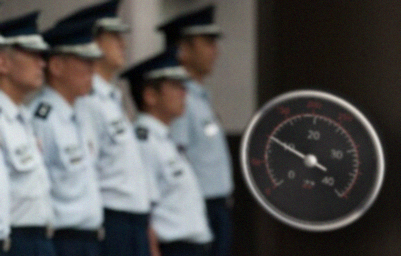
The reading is 10 MPa
